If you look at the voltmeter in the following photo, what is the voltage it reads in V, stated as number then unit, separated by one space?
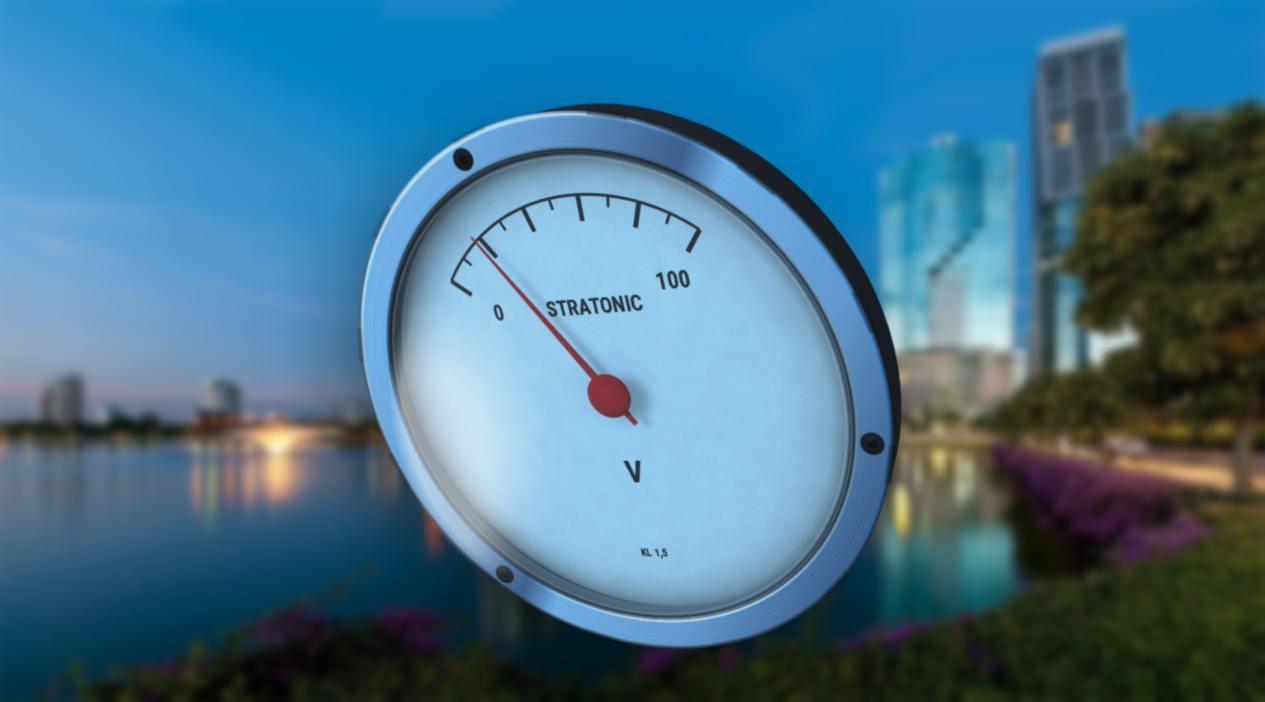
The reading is 20 V
